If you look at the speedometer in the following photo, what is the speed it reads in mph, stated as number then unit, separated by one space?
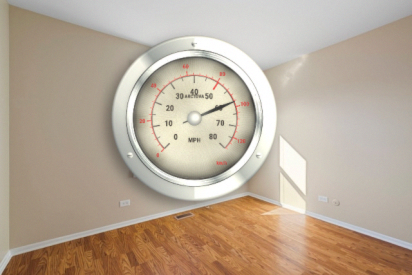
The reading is 60 mph
